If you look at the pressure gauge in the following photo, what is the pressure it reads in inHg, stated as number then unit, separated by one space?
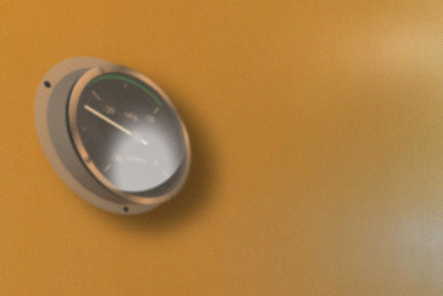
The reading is -22.5 inHg
